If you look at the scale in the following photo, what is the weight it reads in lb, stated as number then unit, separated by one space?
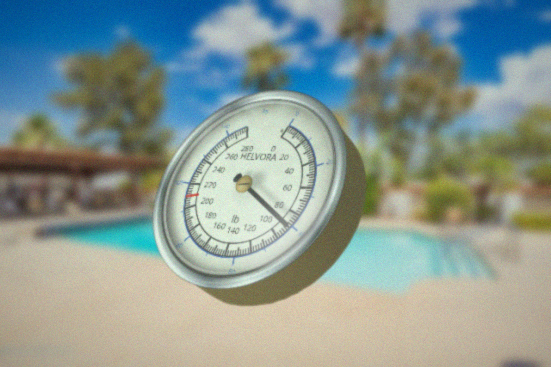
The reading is 90 lb
